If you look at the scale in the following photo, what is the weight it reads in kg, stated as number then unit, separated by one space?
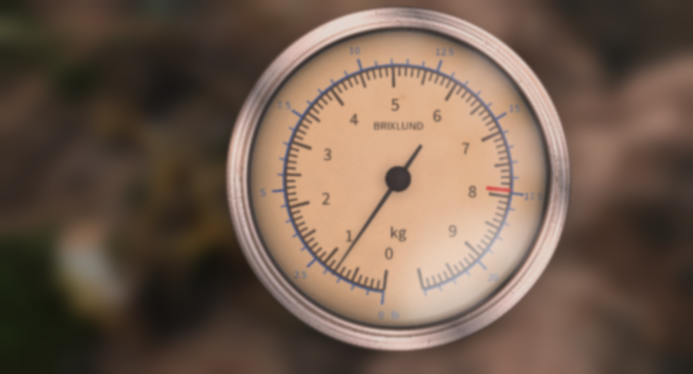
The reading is 0.8 kg
